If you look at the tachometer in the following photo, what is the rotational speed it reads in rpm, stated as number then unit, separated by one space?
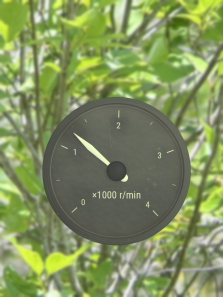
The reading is 1250 rpm
